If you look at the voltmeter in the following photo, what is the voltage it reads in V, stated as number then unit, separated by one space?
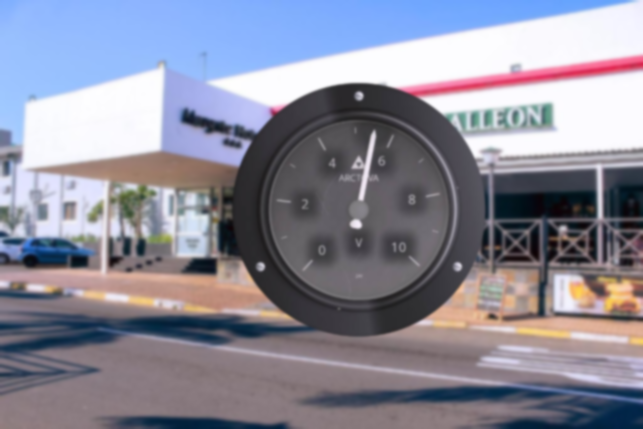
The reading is 5.5 V
